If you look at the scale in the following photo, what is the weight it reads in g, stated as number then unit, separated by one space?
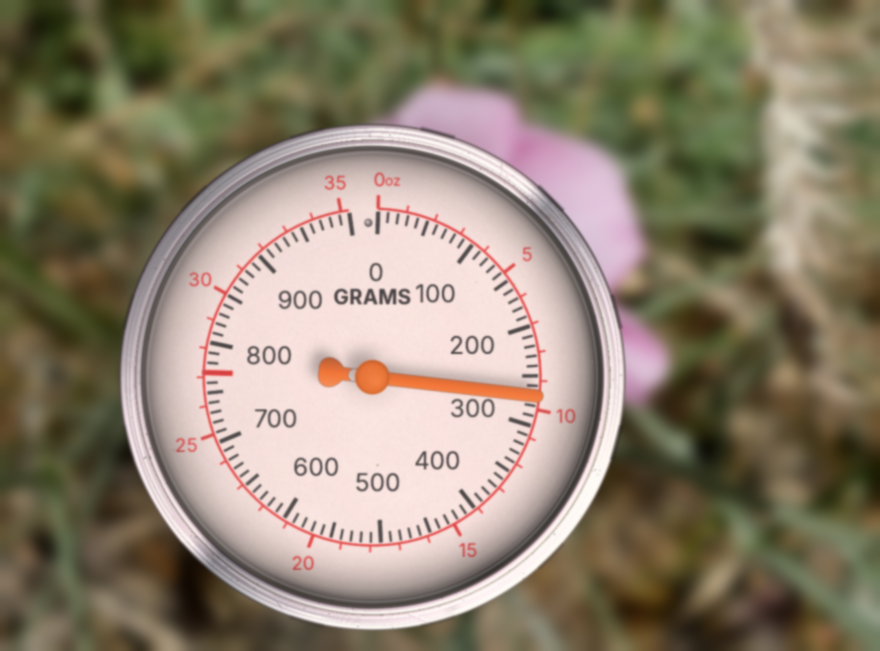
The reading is 270 g
